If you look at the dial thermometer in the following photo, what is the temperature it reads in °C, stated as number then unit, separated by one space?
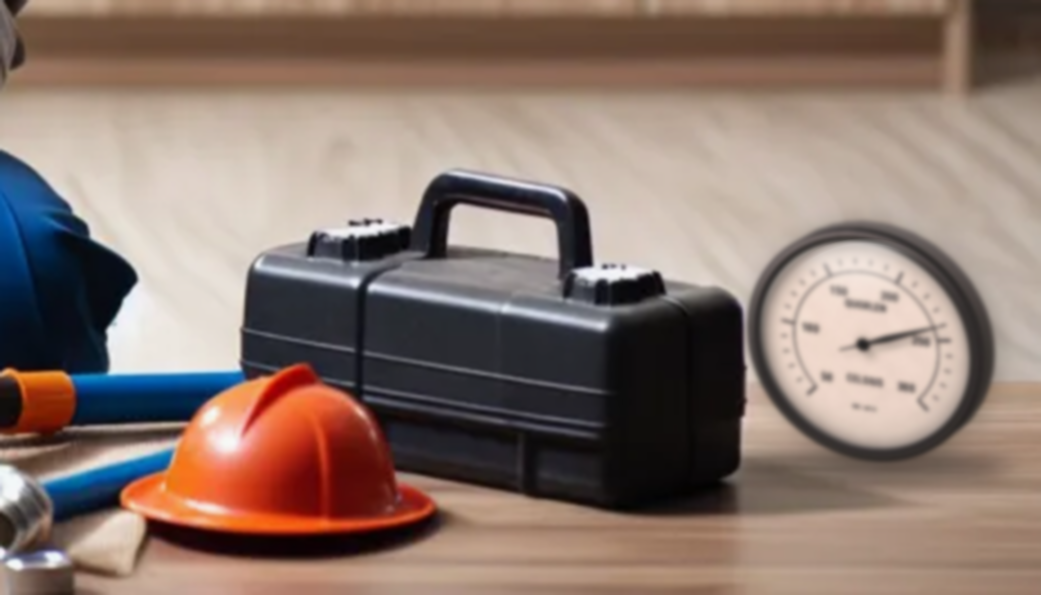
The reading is 240 °C
